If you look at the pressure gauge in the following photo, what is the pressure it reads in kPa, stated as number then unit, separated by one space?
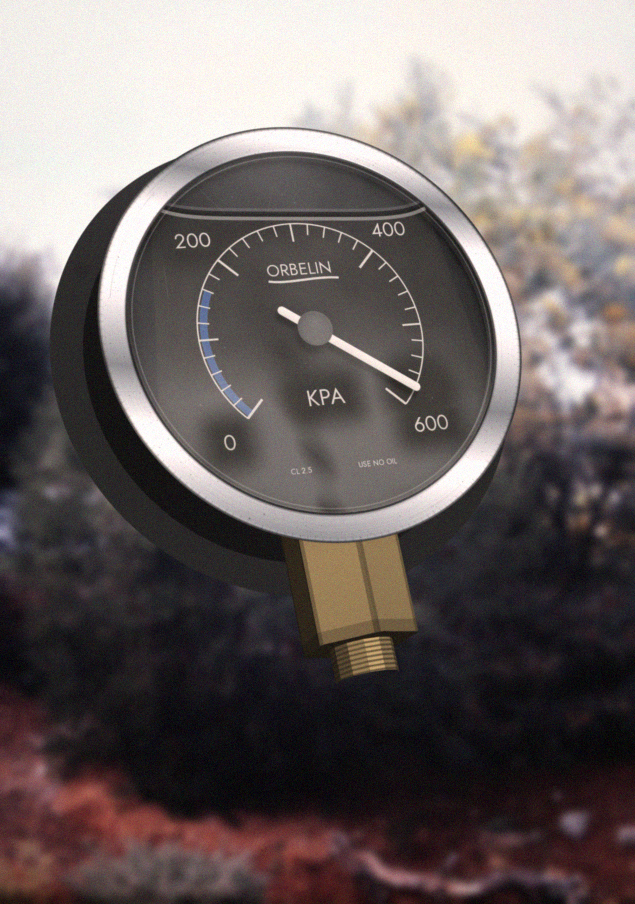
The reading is 580 kPa
